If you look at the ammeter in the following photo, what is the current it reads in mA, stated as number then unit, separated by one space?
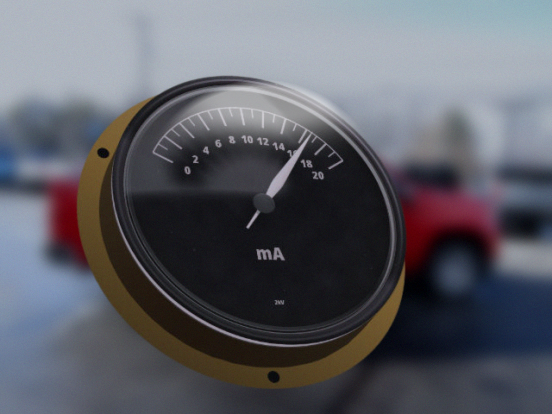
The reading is 16.5 mA
